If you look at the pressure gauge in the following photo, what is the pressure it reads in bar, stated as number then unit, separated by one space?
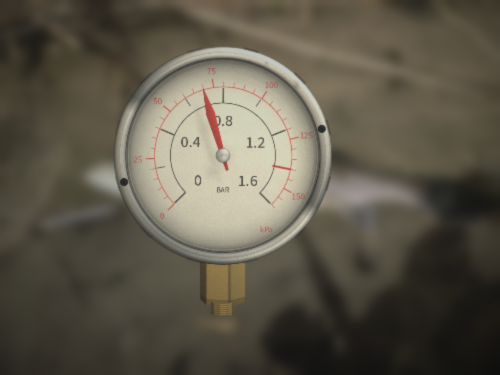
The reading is 0.7 bar
